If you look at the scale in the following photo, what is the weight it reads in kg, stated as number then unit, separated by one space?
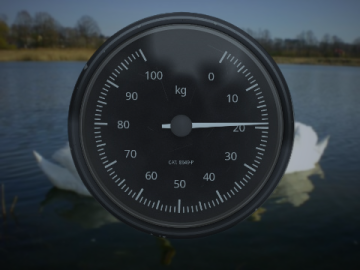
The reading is 19 kg
